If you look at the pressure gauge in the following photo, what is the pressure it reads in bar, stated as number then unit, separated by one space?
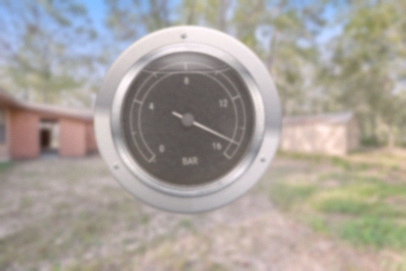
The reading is 15 bar
